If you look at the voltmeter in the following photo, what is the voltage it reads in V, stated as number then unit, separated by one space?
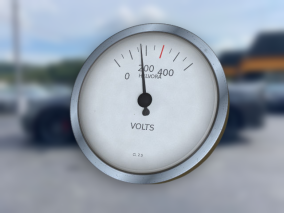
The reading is 175 V
